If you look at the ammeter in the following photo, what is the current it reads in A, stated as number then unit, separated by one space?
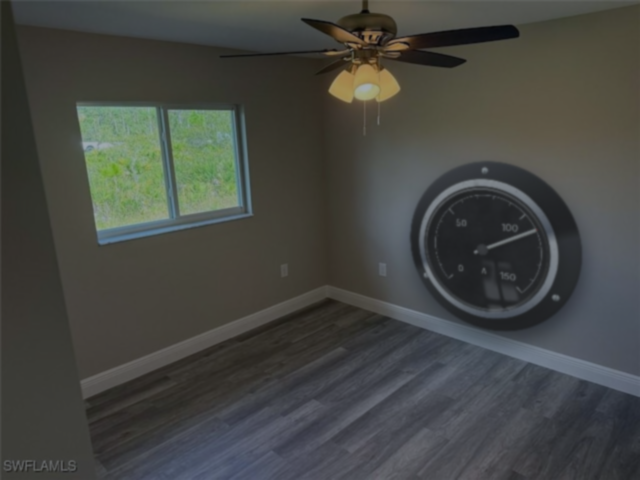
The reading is 110 A
